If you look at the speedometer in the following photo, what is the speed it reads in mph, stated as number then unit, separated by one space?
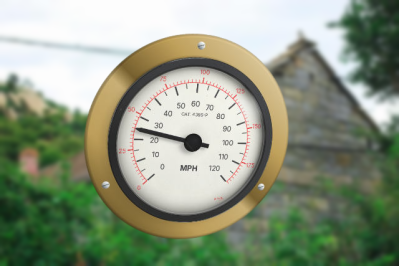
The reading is 25 mph
